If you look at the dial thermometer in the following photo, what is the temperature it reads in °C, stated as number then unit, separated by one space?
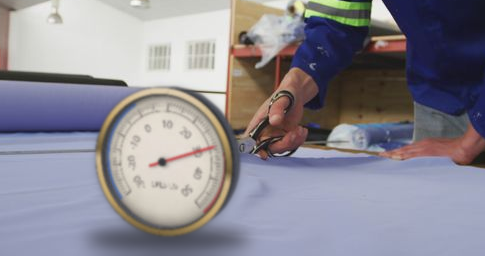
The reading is 30 °C
